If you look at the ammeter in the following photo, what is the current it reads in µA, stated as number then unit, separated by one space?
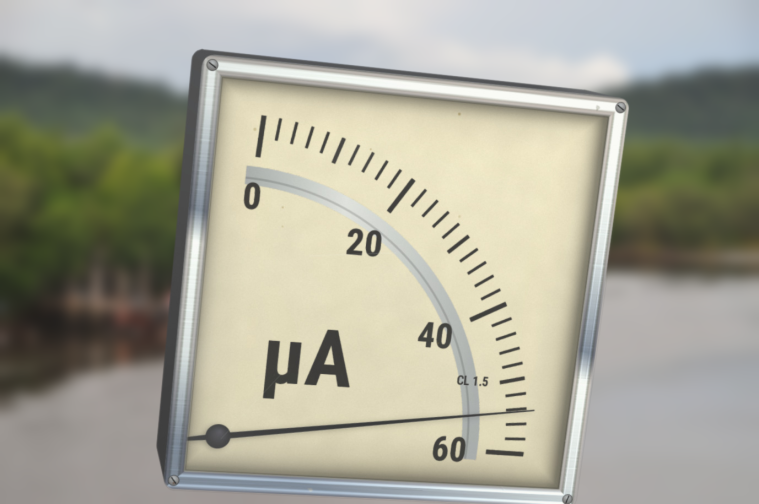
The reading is 54 µA
